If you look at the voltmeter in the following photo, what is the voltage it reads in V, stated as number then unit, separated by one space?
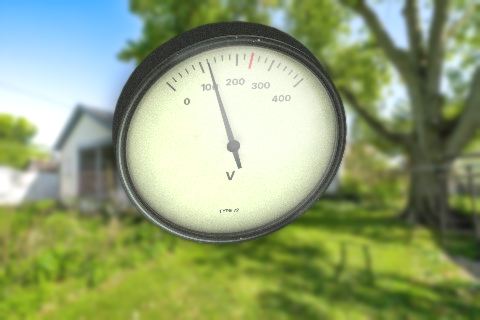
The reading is 120 V
